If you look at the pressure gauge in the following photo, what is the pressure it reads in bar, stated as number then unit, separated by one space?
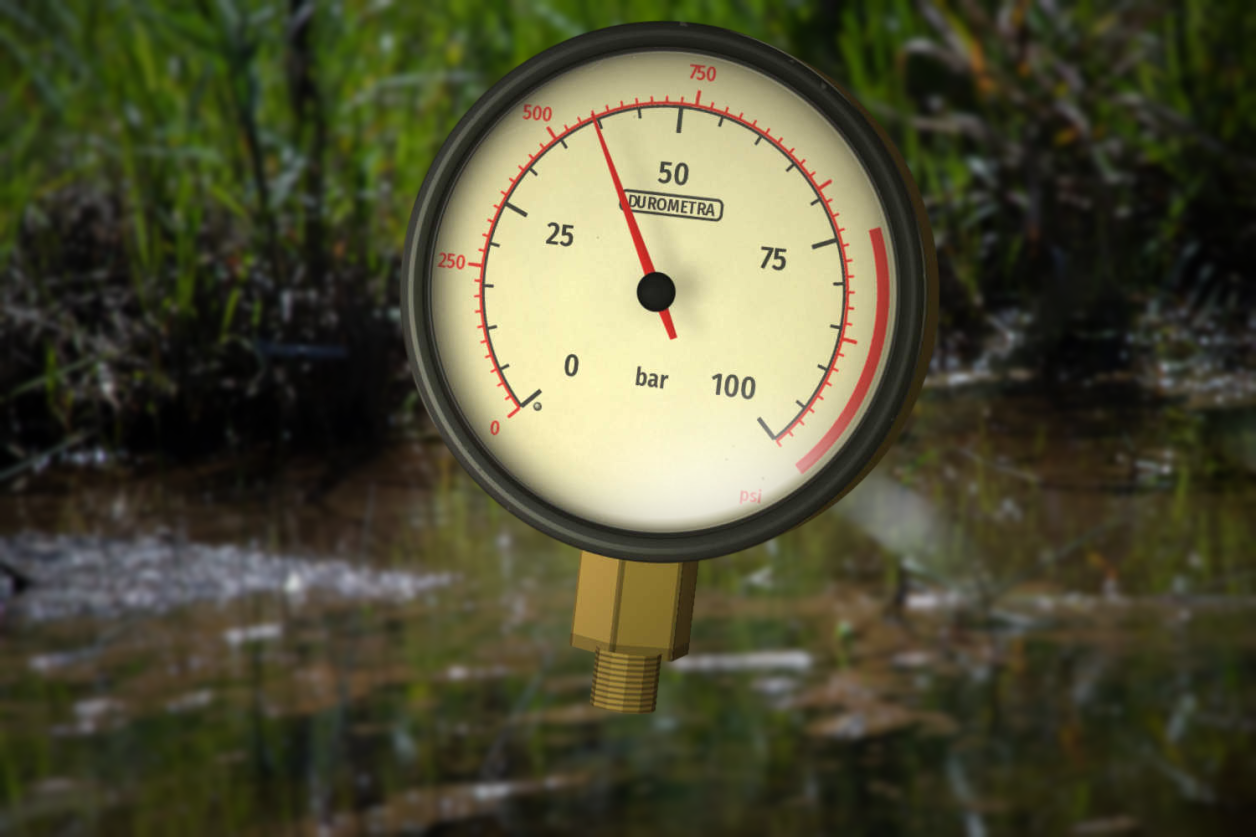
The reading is 40 bar
